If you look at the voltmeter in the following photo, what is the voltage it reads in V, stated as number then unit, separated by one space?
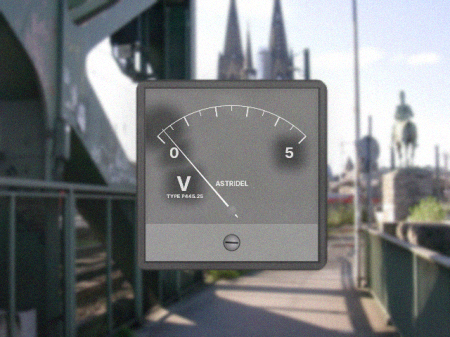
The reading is 0.25 V
